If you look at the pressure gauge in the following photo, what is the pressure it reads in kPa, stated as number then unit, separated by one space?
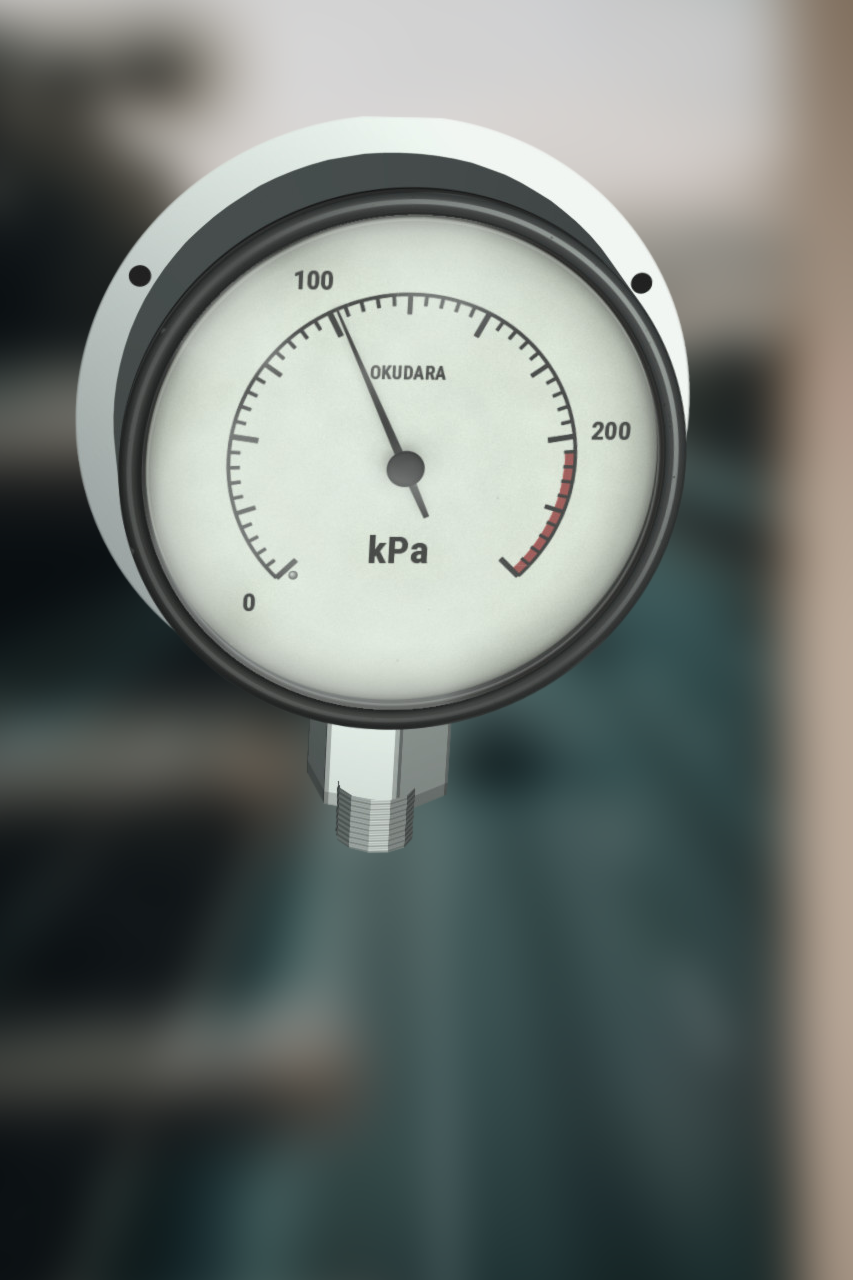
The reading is 102.5 kPa
